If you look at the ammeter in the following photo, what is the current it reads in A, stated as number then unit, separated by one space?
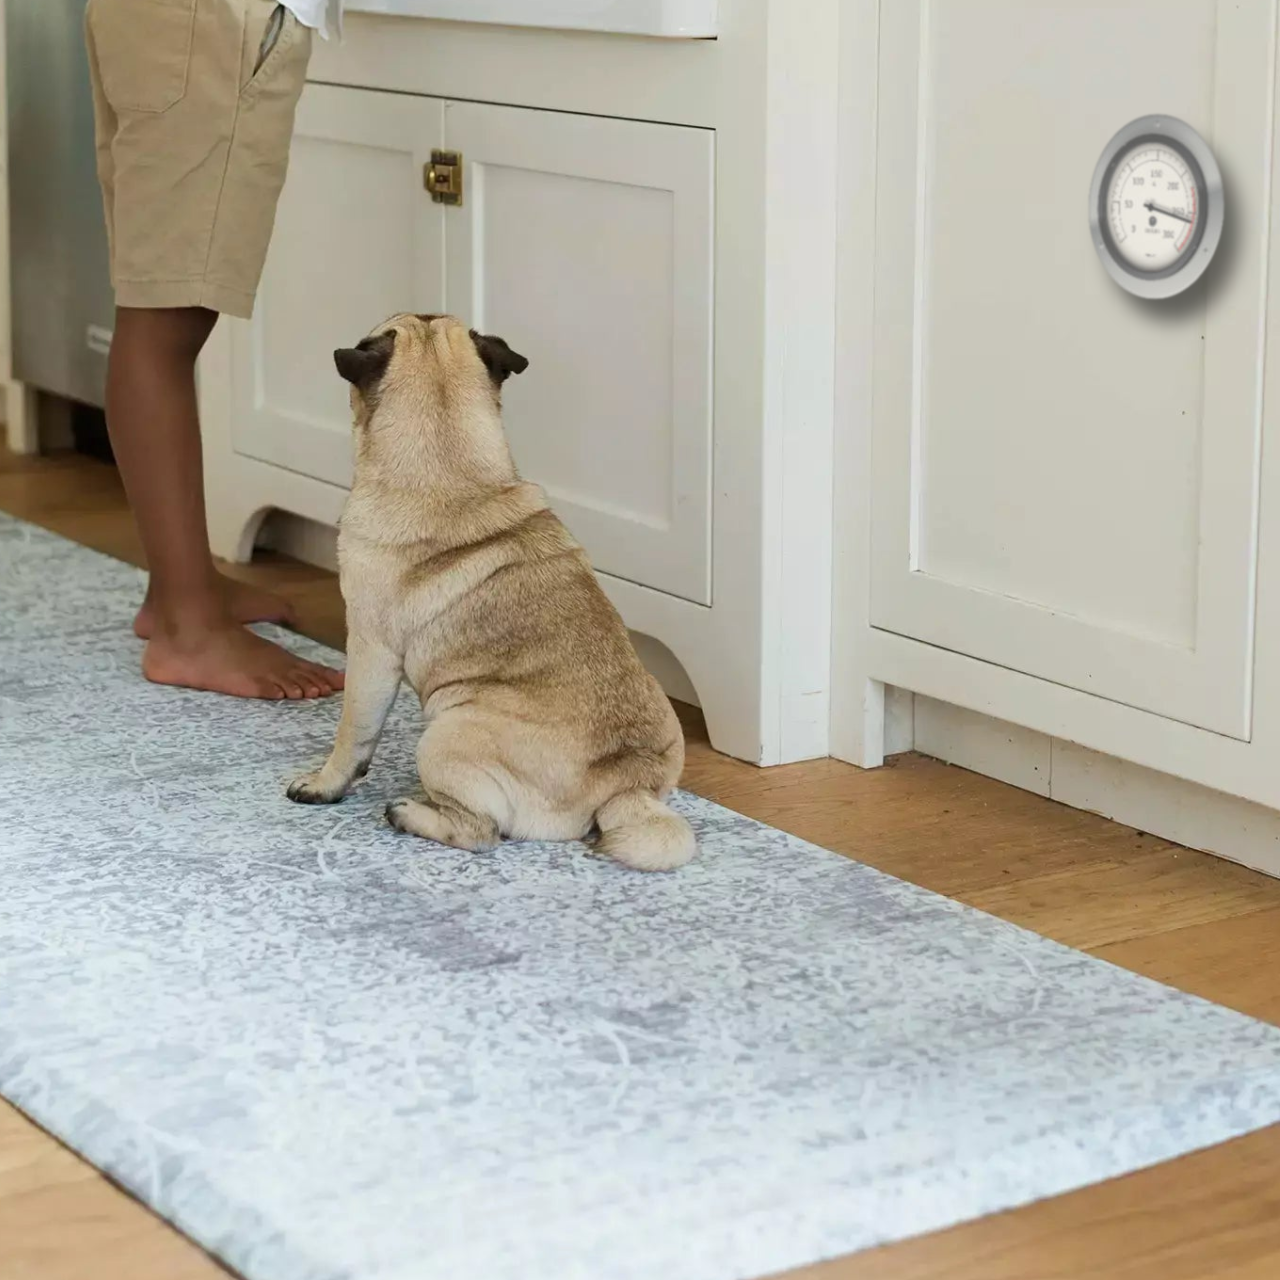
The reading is 260 A
